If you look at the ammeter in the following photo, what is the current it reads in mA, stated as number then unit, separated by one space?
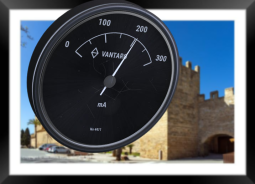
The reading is 200 mA
